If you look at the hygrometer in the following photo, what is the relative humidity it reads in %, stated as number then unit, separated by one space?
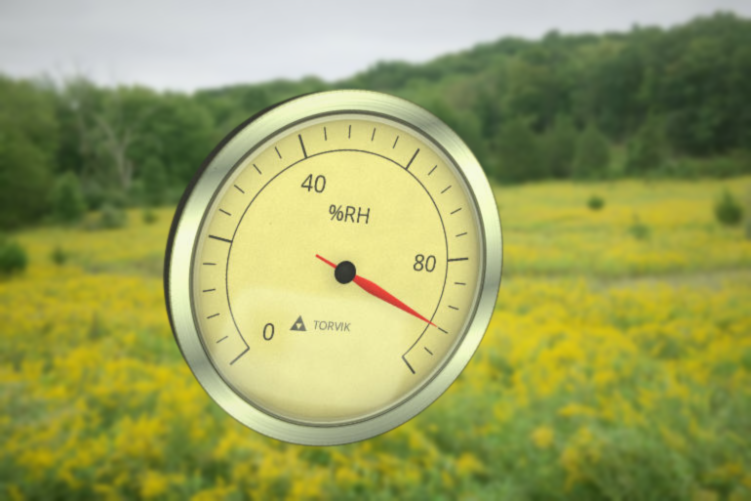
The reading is 92 %
